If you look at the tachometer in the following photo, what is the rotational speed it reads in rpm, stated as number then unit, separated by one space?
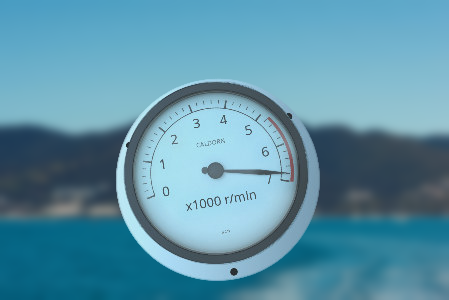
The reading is 6800 rpm
